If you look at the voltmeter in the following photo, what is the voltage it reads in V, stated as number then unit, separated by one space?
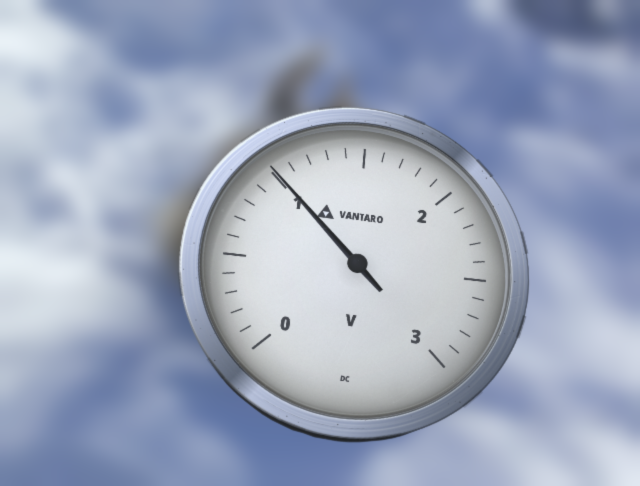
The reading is 1 V
